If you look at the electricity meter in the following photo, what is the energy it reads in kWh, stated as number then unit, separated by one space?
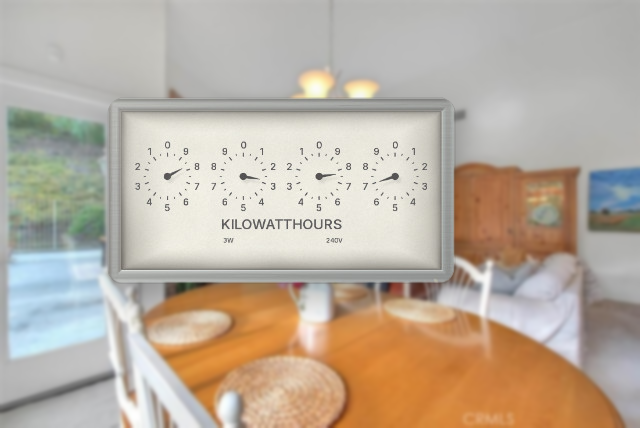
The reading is 8277 kWh
